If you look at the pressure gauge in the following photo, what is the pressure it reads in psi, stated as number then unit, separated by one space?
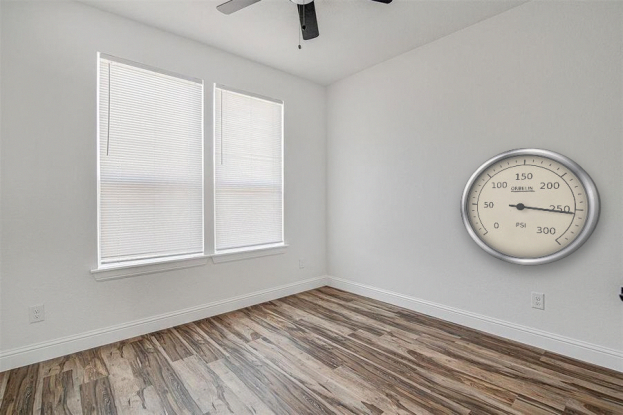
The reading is 255 psi
